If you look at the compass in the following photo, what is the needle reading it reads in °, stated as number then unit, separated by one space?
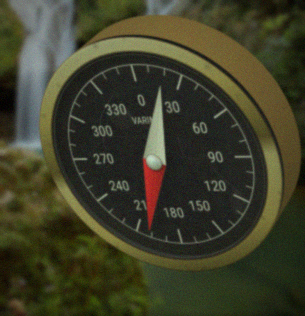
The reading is 200 °
